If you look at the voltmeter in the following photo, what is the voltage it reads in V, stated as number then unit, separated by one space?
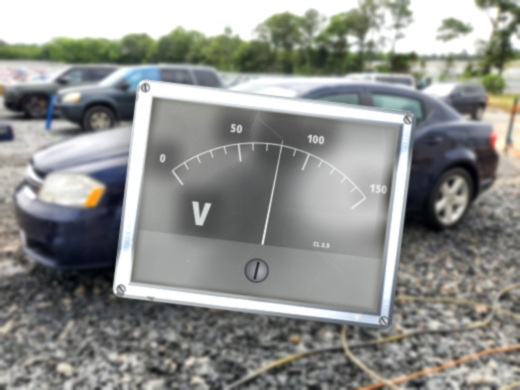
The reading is 80 V
